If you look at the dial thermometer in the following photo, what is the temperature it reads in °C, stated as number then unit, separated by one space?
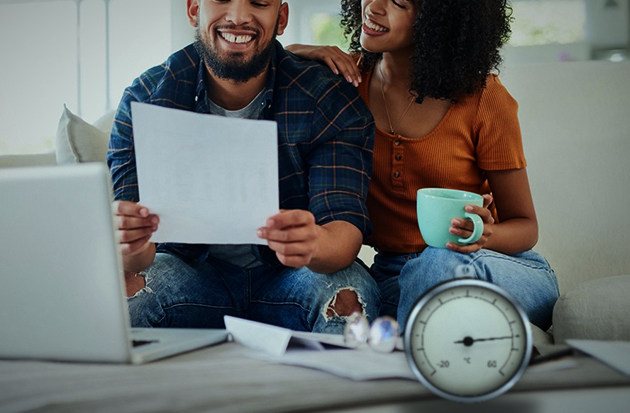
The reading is 45 °C
